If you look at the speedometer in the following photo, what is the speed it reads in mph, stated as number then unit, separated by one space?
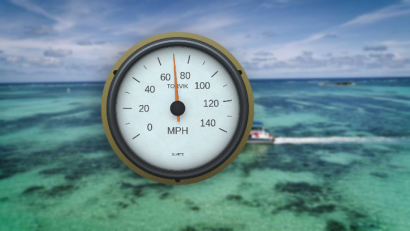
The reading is 70 mph
